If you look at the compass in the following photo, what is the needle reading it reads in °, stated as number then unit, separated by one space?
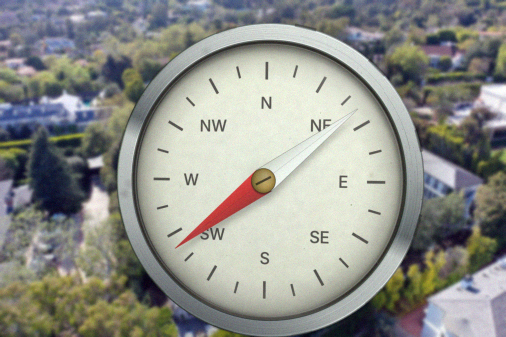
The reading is 232.5 °
